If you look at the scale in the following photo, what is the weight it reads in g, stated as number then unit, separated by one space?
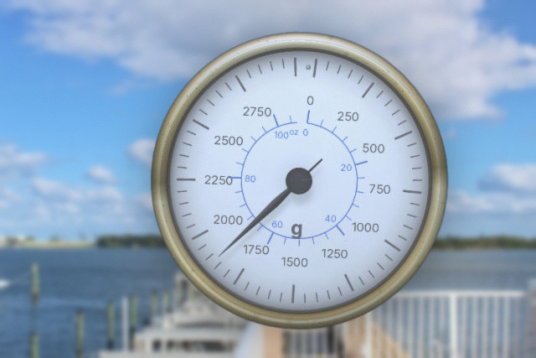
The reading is 1875 g
